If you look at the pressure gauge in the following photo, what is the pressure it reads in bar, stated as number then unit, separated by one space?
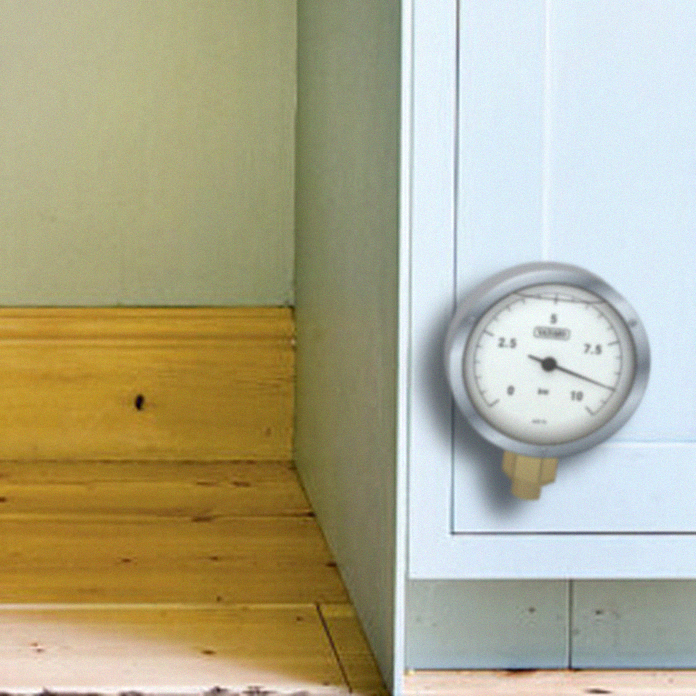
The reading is 9 bar
